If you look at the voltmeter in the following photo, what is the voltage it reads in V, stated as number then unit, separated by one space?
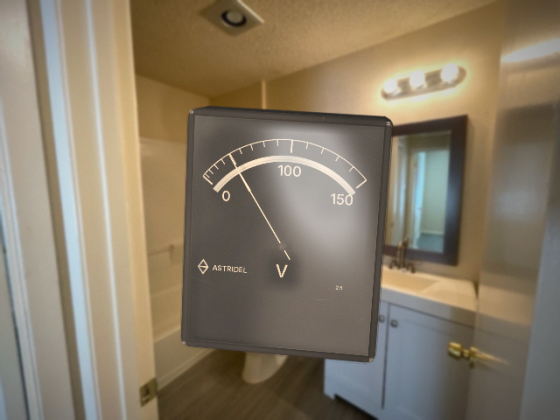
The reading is 50 V
